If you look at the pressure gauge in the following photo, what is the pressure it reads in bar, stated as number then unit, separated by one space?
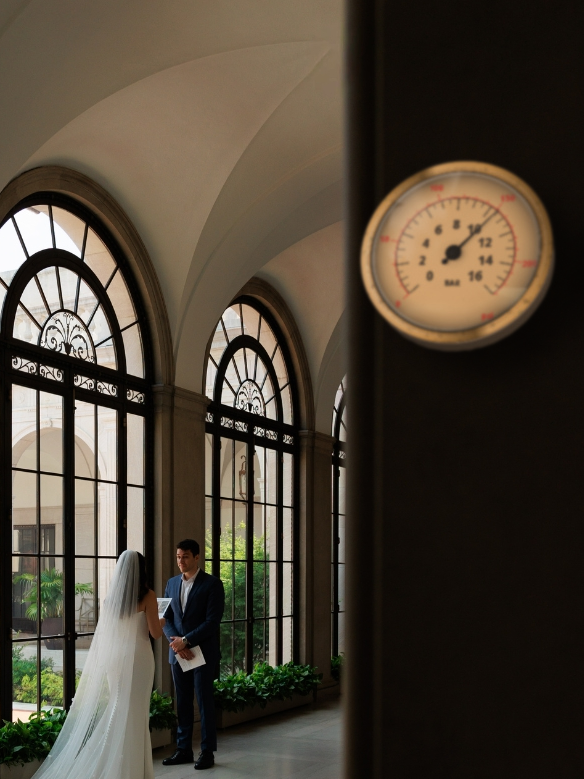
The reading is 10.5 bar
